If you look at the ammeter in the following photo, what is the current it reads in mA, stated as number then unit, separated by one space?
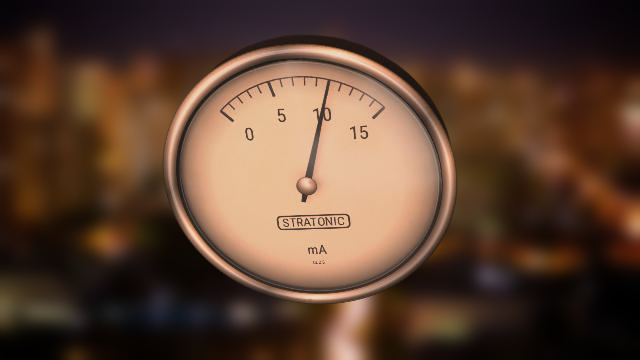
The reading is 10 mA
